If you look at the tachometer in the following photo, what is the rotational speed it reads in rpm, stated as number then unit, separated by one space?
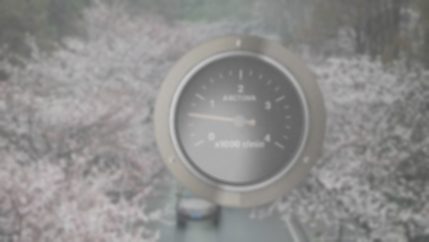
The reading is 600 rpm
